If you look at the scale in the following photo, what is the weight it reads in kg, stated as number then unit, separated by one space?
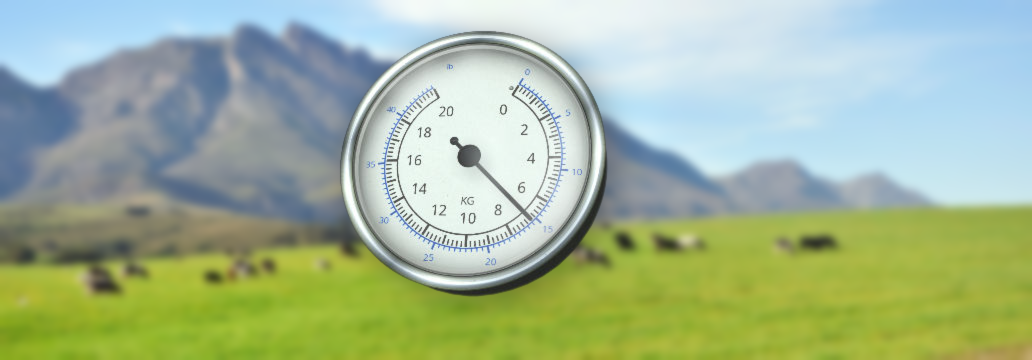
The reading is 7 kg
